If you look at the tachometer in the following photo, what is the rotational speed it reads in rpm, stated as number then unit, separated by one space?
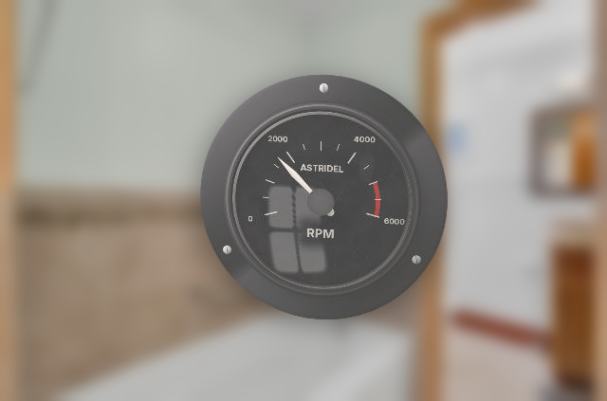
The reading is 1750 rpm
